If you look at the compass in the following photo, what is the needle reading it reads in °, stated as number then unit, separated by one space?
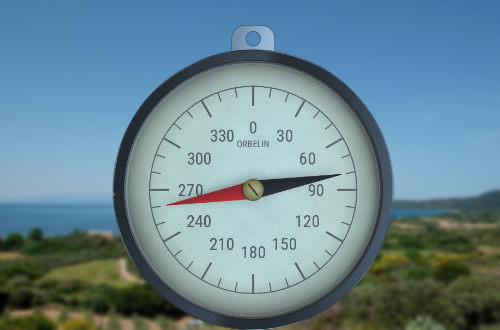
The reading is 260 °
